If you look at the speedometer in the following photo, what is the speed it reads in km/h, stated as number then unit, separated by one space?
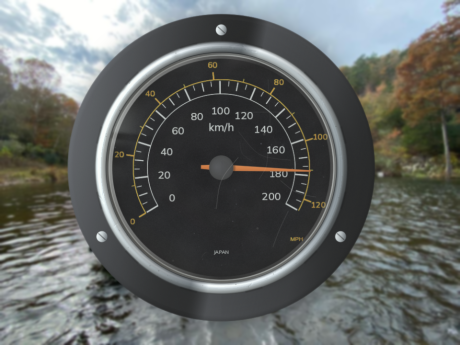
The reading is 177.5 km/h
